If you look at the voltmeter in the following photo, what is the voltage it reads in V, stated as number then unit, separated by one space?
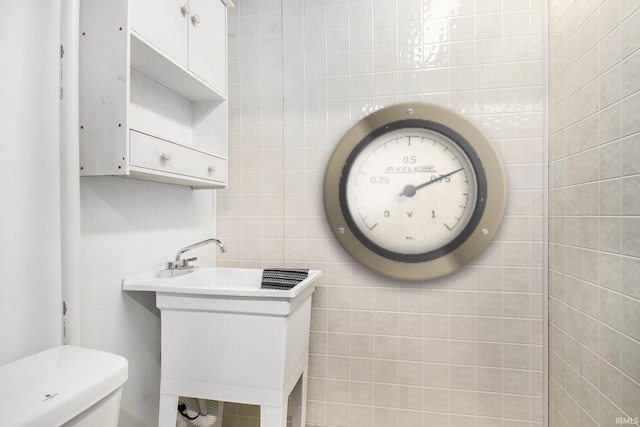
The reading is 0.75 V
